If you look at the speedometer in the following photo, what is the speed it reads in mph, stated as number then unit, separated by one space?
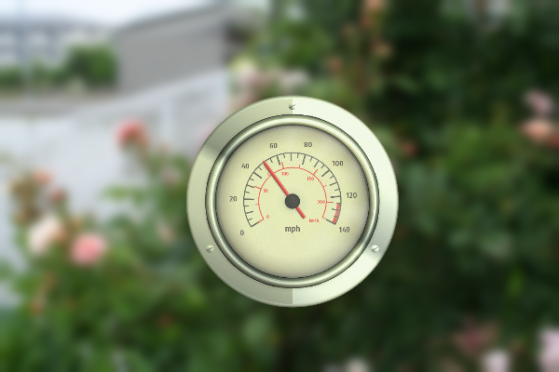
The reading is 50 mph
